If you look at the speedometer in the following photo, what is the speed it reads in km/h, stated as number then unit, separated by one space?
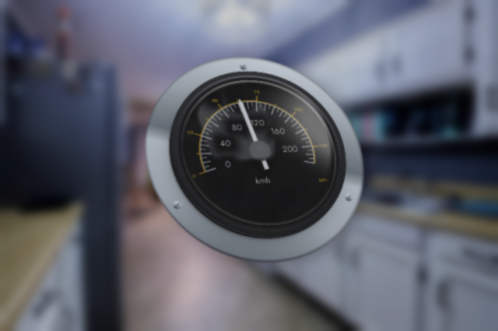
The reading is 100 km/h
